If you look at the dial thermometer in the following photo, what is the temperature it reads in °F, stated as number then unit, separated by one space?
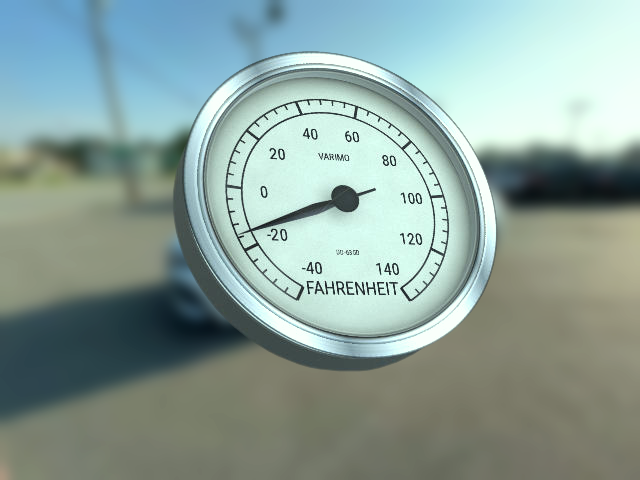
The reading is -16 °F
